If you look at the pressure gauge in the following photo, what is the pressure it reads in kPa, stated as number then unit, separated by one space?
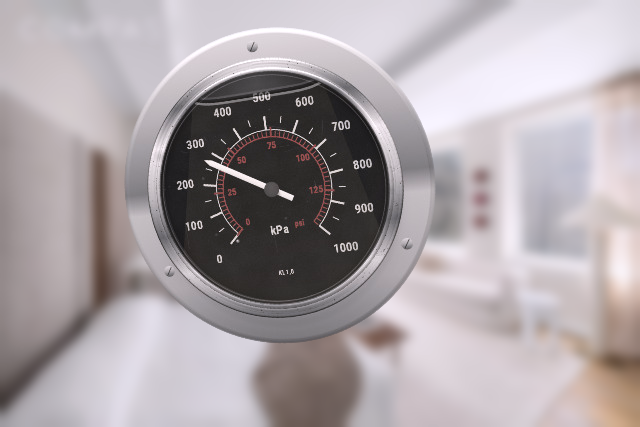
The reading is 275 kPa
